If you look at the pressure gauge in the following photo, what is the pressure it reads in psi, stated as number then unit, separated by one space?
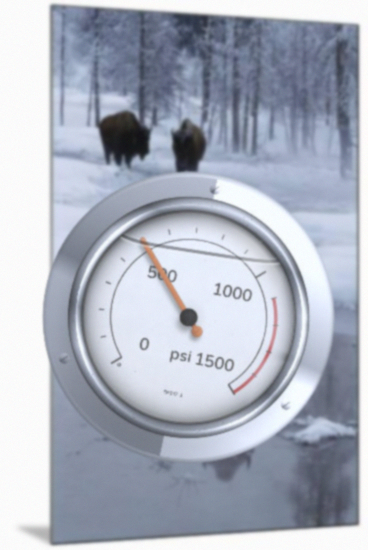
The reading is 500 psi
